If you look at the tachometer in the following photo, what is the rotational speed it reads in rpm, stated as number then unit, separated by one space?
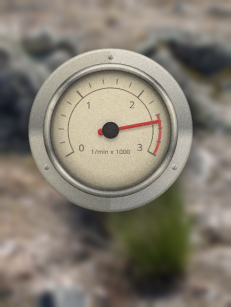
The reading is 2500 rpm
